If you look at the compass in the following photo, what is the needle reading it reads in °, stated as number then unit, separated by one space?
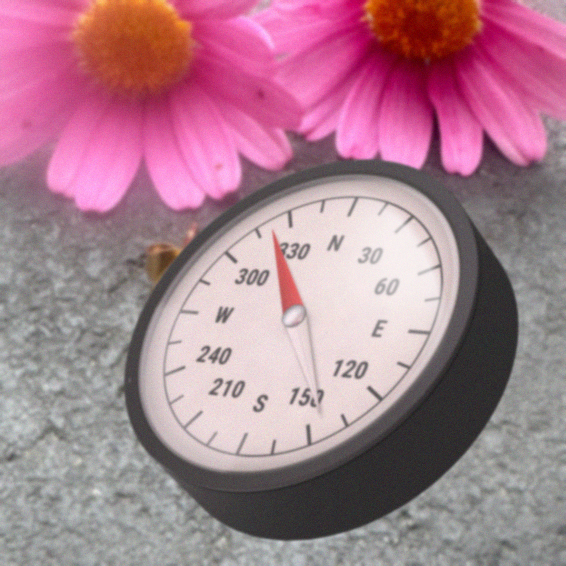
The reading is 322.5 °
